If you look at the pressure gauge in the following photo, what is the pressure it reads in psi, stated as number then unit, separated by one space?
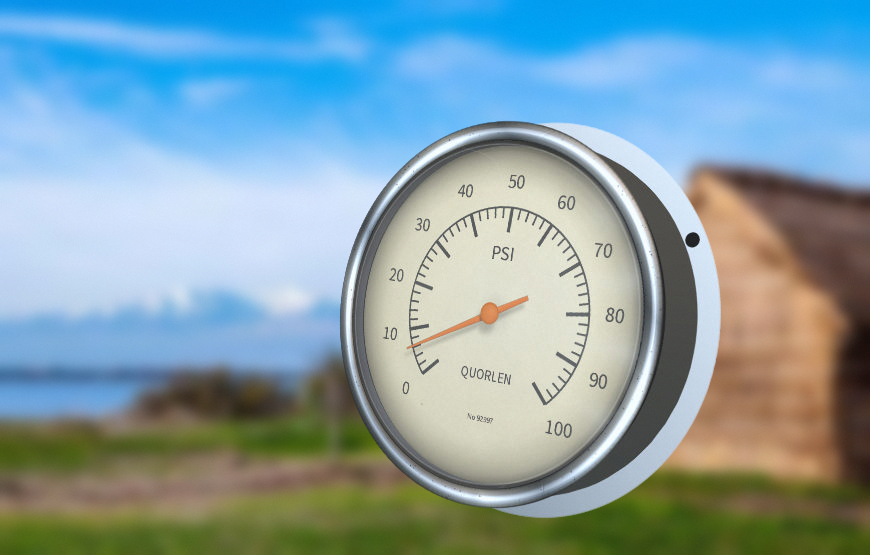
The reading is 6 psi
